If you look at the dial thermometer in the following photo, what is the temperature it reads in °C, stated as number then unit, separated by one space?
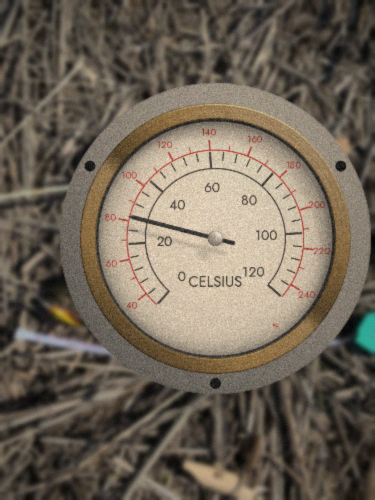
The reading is 28 °C
